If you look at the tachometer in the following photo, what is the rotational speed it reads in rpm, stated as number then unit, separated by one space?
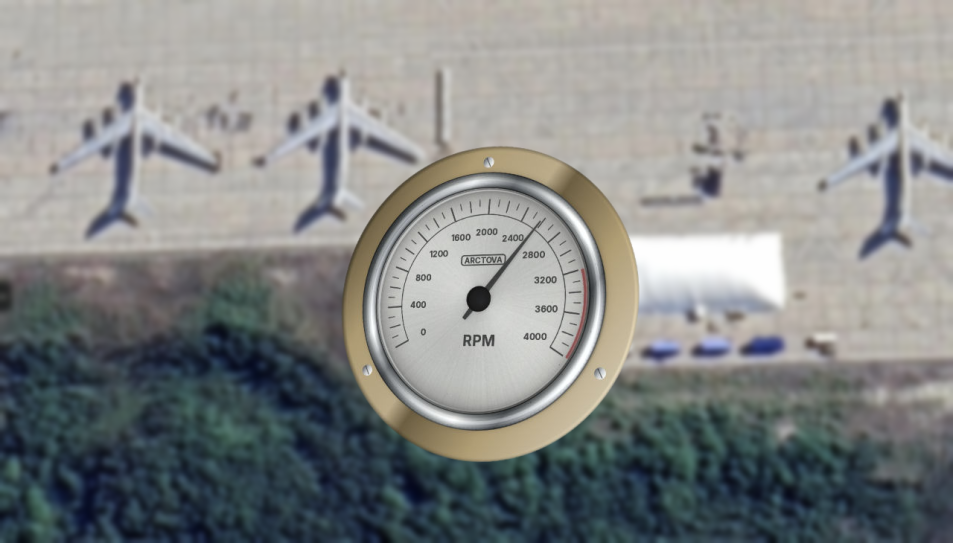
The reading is 2600 rpm
